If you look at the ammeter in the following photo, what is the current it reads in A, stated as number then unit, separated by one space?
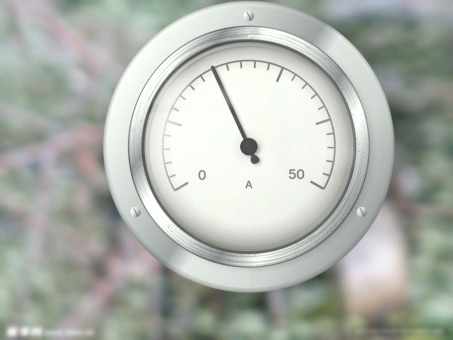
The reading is 20 A
